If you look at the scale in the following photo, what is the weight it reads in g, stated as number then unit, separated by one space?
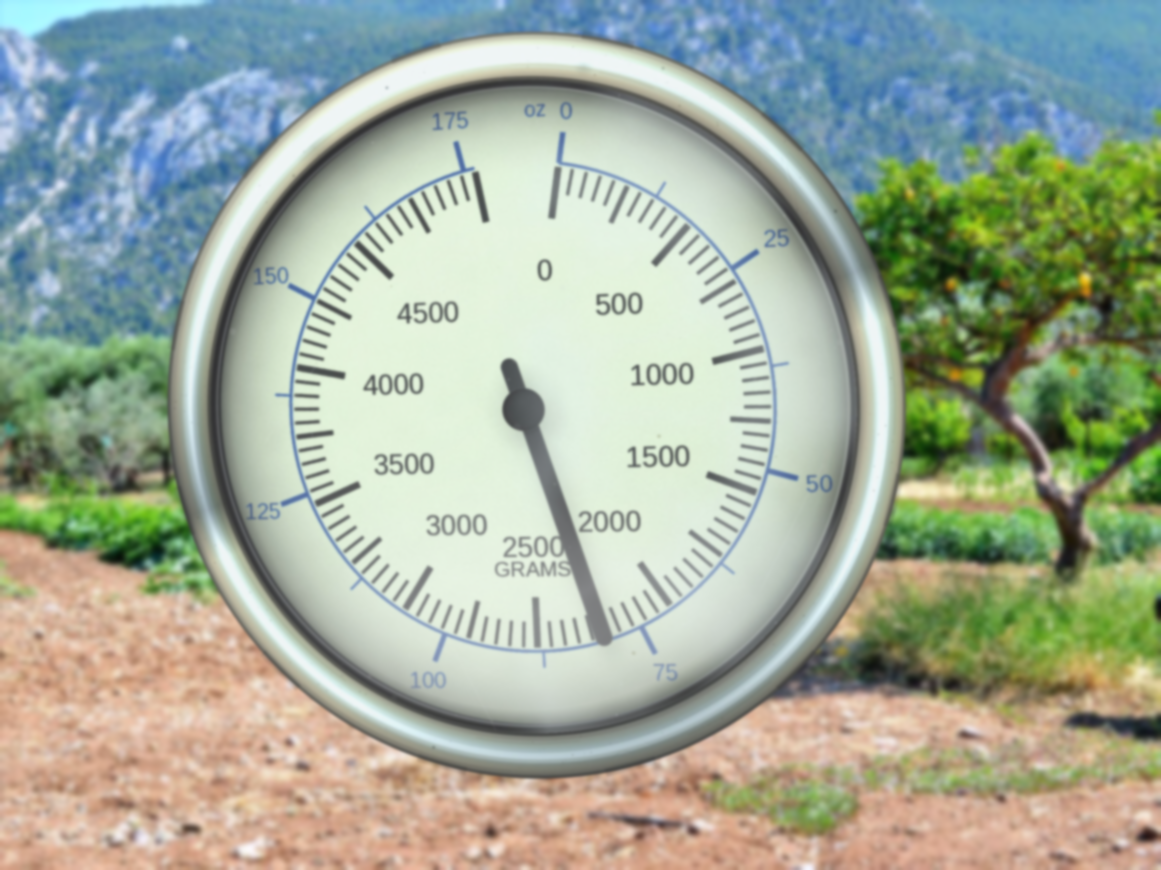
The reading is 2250 g
